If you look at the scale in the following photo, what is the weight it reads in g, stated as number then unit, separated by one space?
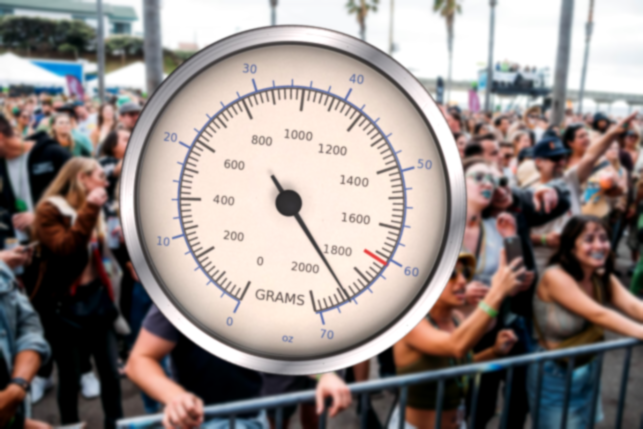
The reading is 1880 g
